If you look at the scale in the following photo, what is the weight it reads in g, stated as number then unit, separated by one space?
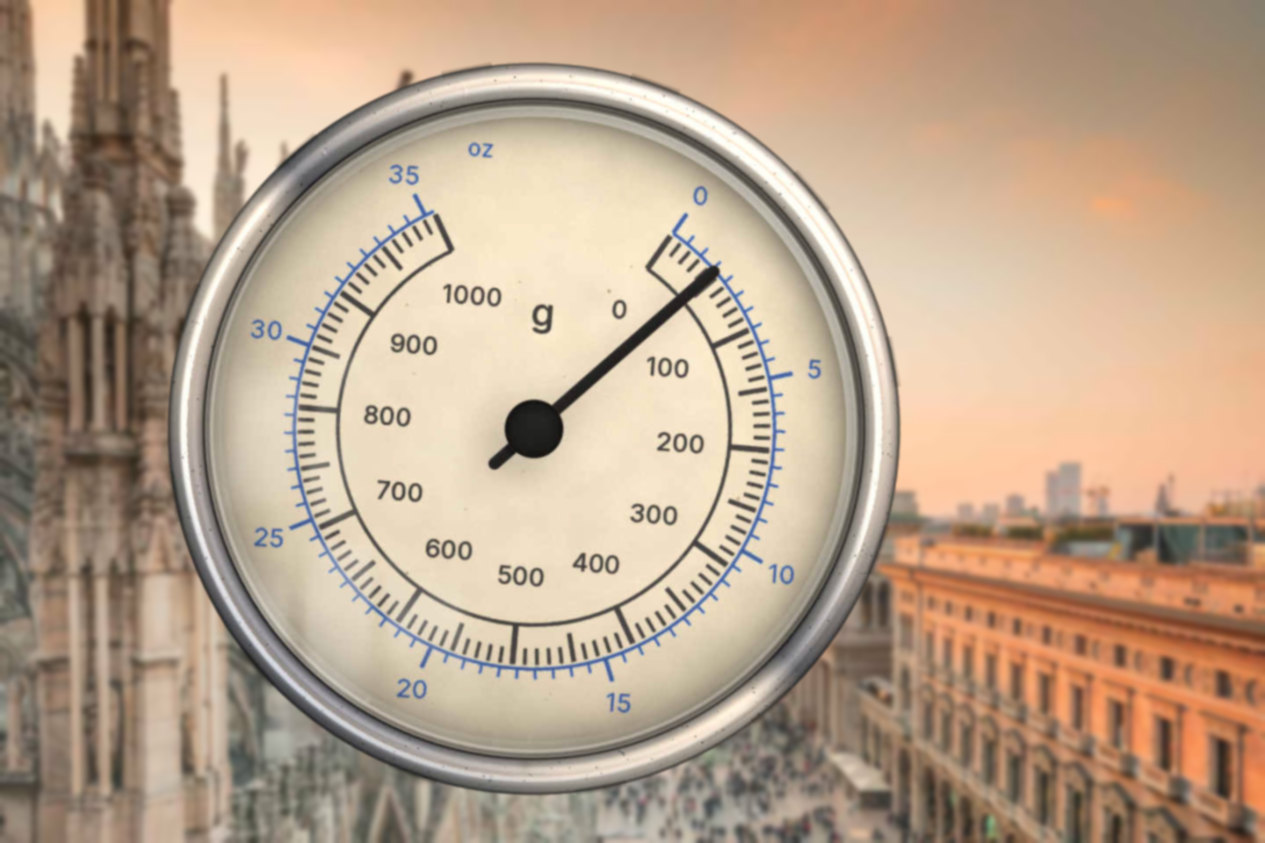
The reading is 45 g
